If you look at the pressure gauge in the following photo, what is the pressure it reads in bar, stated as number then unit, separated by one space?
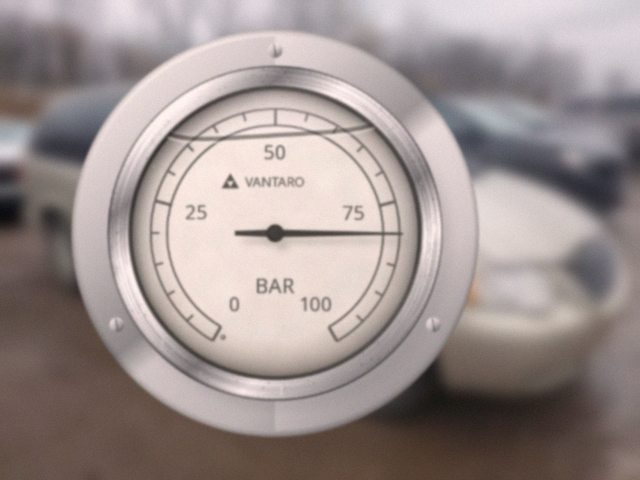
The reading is 80 bar
